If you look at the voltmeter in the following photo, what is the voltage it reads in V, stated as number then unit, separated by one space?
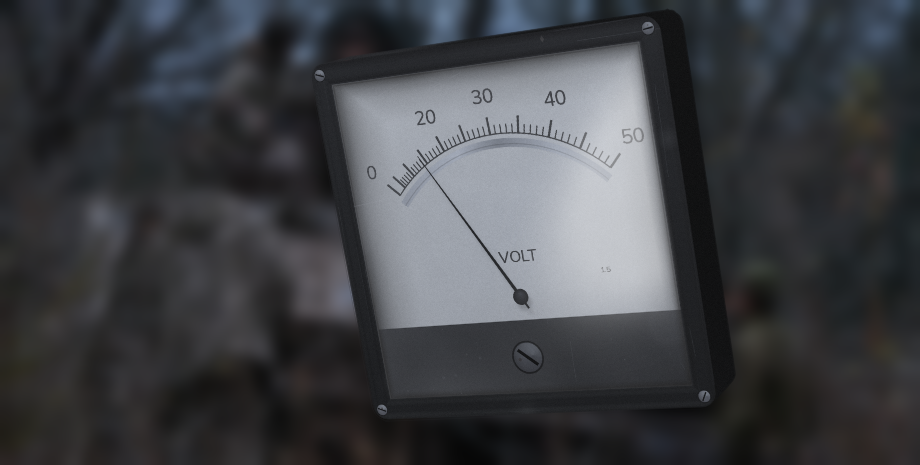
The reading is 15 V
